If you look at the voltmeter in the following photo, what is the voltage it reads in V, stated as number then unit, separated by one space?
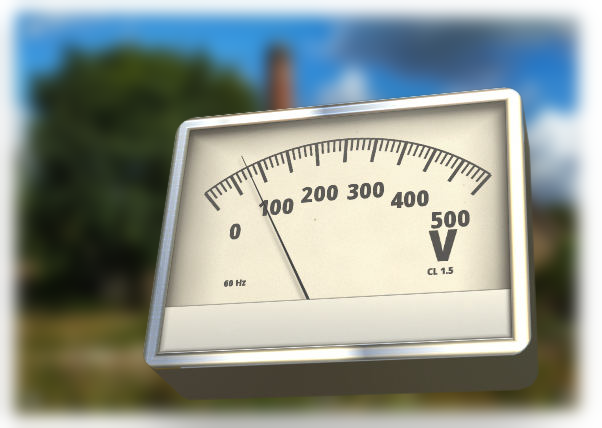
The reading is 80 V
